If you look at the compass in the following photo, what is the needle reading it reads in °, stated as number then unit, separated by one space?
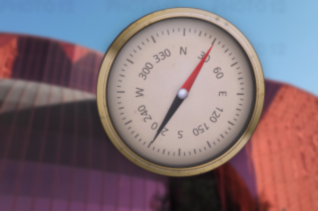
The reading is 30 °
